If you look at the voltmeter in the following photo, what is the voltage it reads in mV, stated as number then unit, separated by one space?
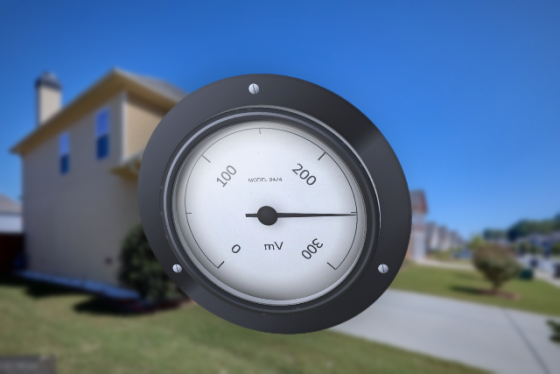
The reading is 250 mV
